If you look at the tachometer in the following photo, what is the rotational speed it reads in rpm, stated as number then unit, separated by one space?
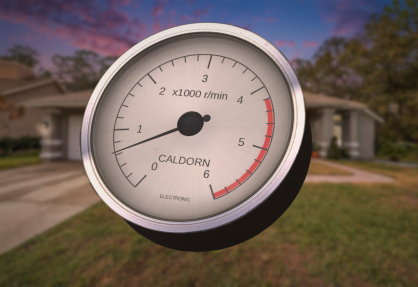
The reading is 600 rpm
